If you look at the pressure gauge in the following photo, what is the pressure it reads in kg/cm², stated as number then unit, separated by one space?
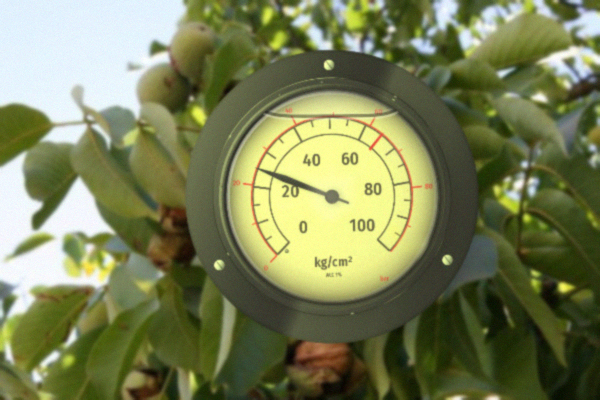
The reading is 25 kg/cm²
